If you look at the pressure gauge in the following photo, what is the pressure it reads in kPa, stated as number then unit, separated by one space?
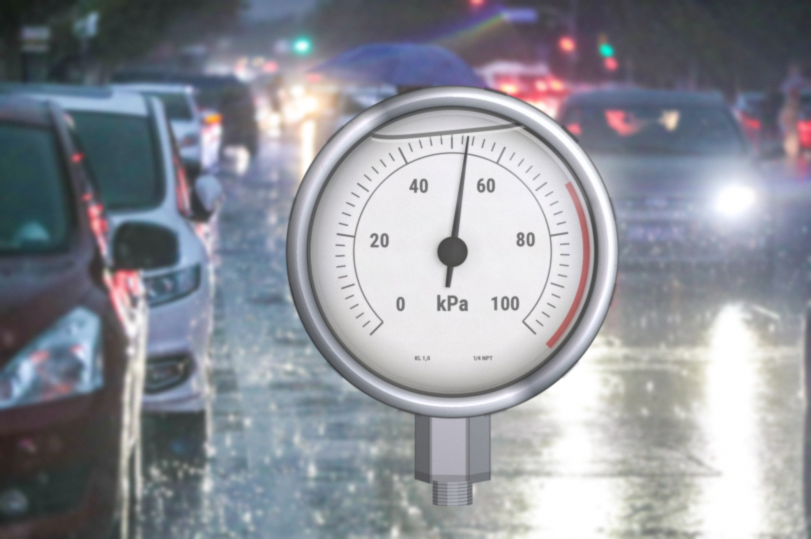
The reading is 53 kPa
